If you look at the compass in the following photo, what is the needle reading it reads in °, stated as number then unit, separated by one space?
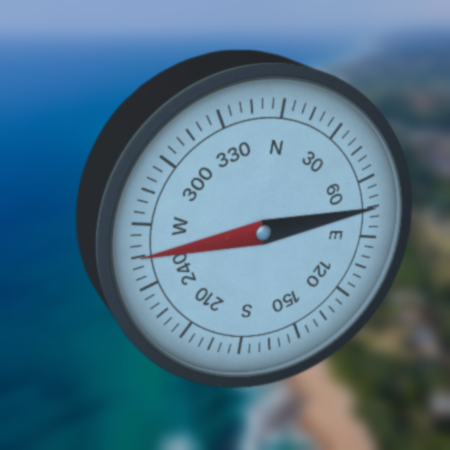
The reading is 255 °
